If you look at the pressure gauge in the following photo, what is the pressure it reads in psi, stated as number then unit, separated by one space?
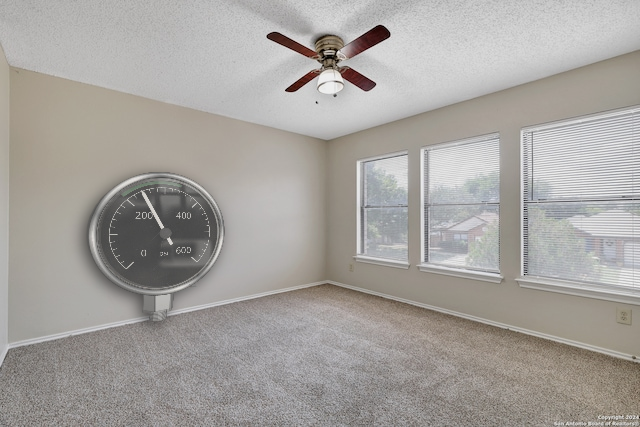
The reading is 240 psi
